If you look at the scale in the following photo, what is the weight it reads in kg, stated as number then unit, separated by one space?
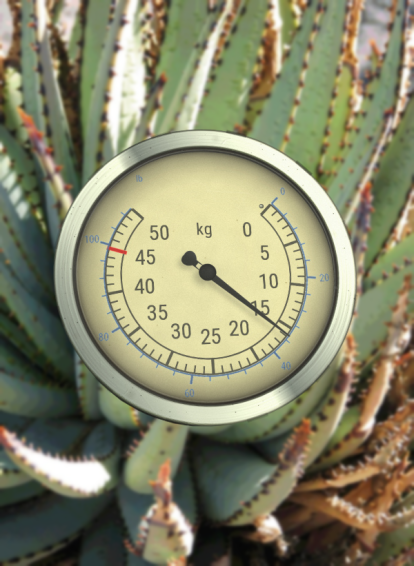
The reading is 16 kg
